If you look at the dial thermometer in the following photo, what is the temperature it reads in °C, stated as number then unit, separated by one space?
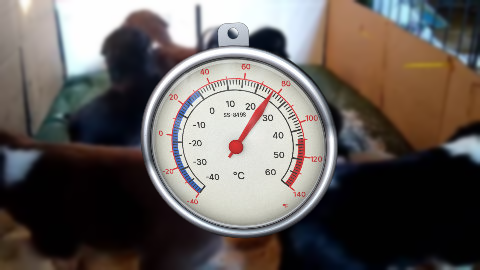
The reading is 25 °C
